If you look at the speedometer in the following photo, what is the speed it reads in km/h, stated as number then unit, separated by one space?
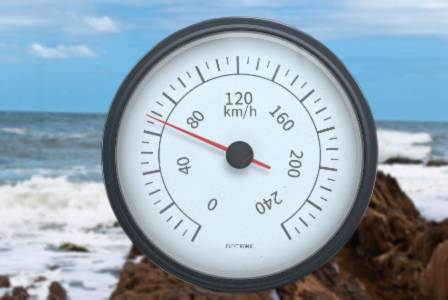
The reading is 67.5 km/h
